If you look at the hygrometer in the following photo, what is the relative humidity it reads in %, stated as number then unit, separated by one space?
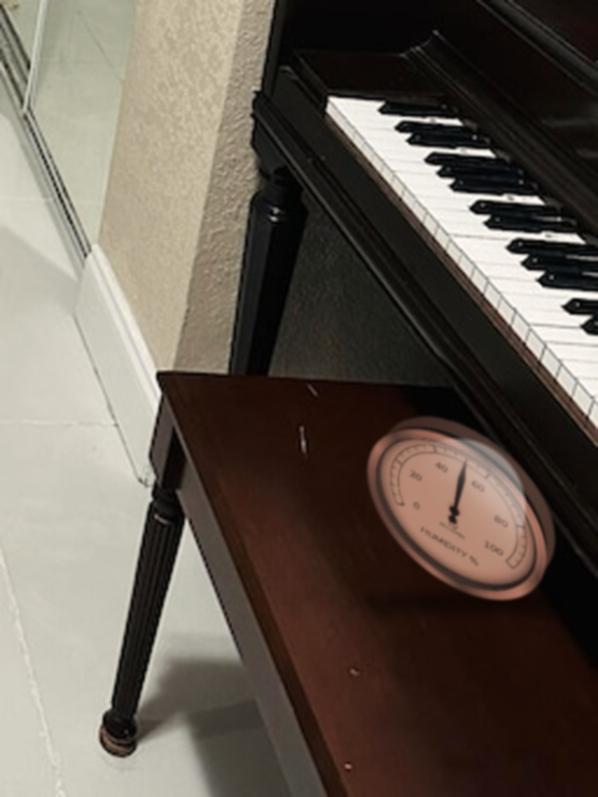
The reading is 52 %
